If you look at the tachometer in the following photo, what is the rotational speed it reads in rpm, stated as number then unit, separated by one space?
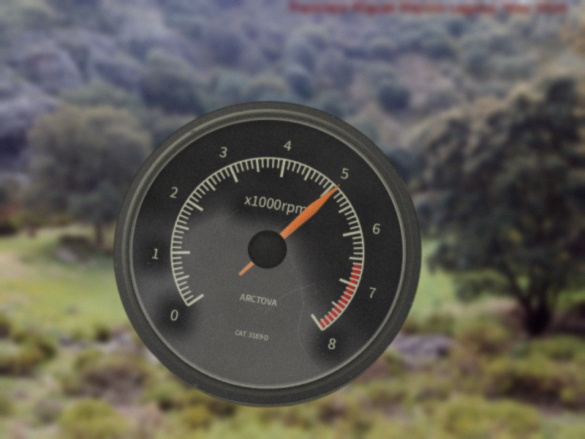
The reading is 5100 rpm
